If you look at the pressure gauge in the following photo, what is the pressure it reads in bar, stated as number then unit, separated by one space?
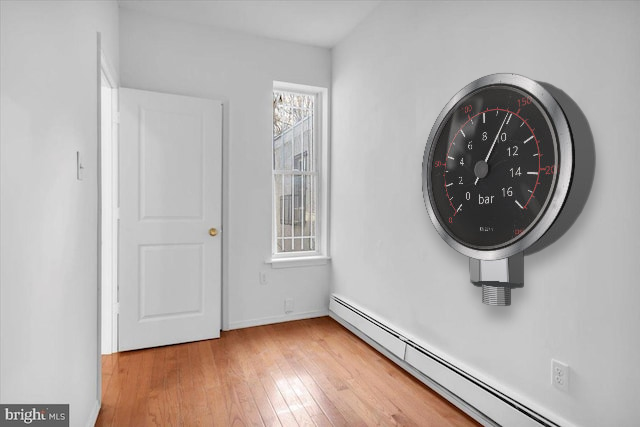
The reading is 10 bar
